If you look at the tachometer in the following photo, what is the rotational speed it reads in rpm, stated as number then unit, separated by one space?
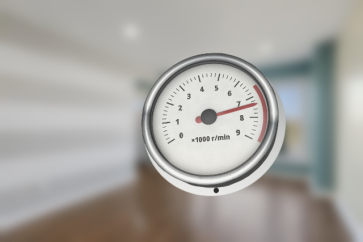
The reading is 7400 rpm
